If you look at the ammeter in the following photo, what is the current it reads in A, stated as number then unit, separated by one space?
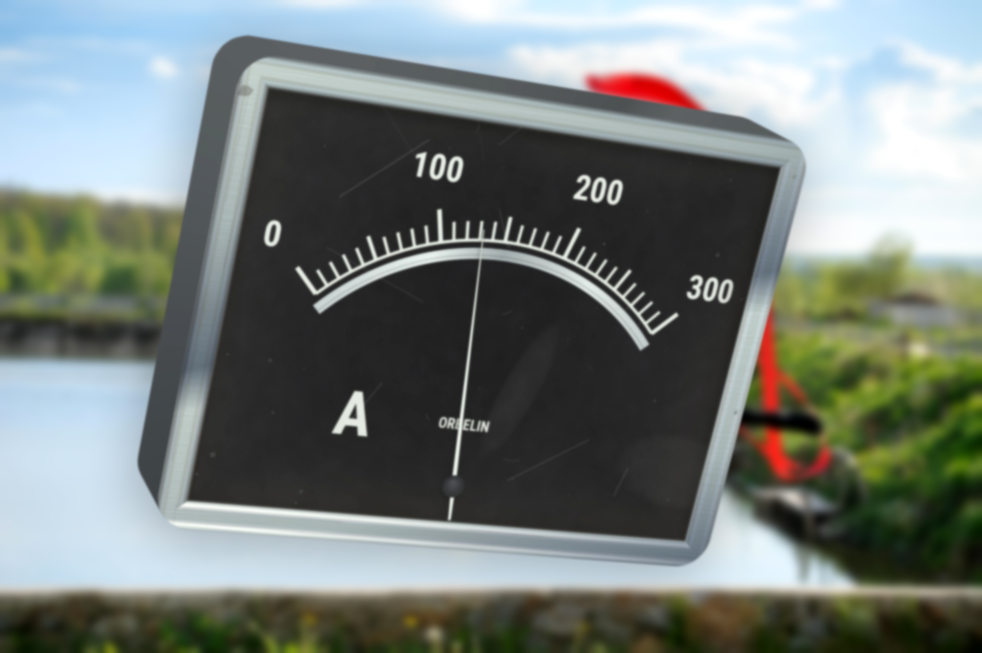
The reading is 130 A
